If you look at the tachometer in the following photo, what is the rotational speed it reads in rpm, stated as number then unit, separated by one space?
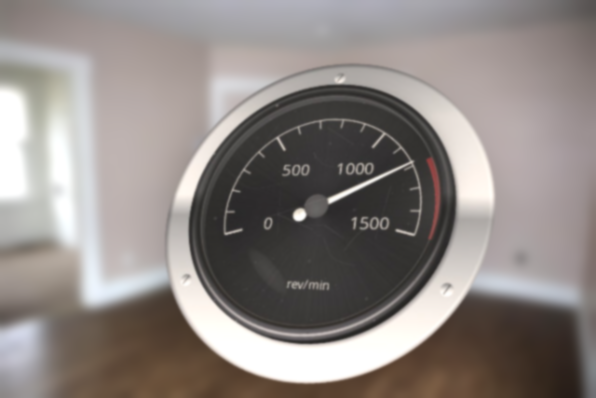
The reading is 1200 rpm
